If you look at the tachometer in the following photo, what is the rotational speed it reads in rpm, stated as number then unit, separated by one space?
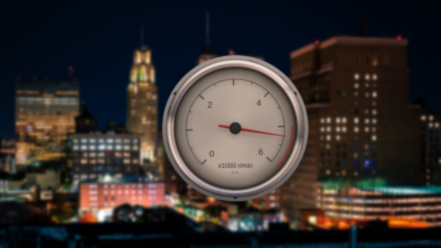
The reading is 5250 rpm
